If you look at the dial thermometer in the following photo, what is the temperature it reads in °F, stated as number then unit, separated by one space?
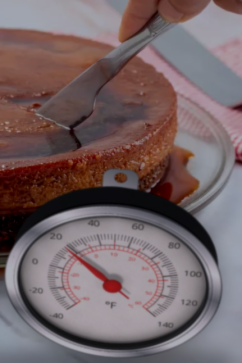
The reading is 20 °F
